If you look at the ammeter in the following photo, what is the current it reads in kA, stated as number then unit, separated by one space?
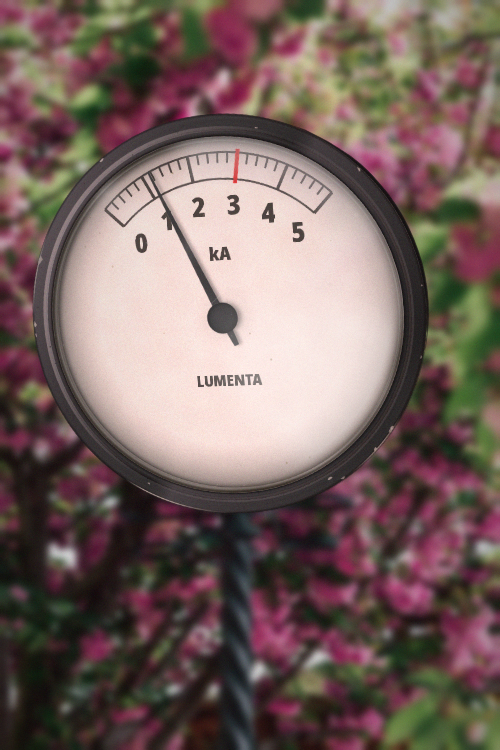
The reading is 1.2 kA
